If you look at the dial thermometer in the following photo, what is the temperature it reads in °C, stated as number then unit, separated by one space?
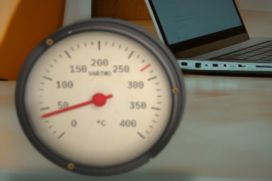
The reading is 40 °C
